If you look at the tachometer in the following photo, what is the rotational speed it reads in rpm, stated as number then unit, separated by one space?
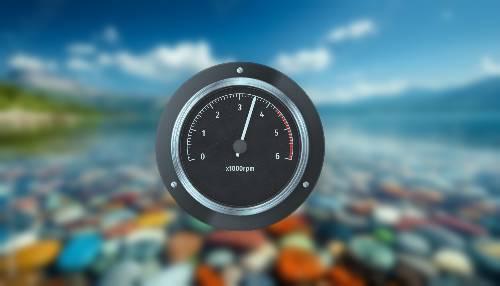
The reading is 3500 rpm
